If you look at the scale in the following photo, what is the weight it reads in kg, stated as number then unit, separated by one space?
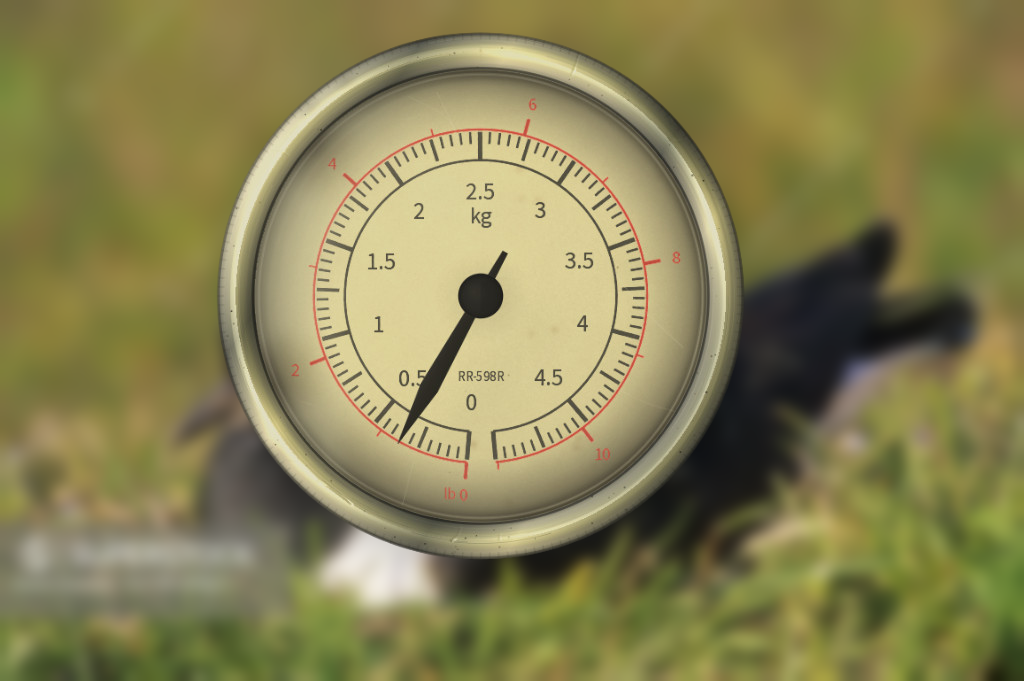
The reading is 0.35 kg
